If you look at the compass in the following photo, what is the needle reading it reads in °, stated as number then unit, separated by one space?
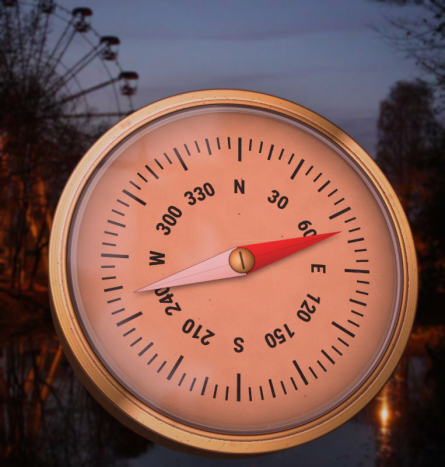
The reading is 70 °
